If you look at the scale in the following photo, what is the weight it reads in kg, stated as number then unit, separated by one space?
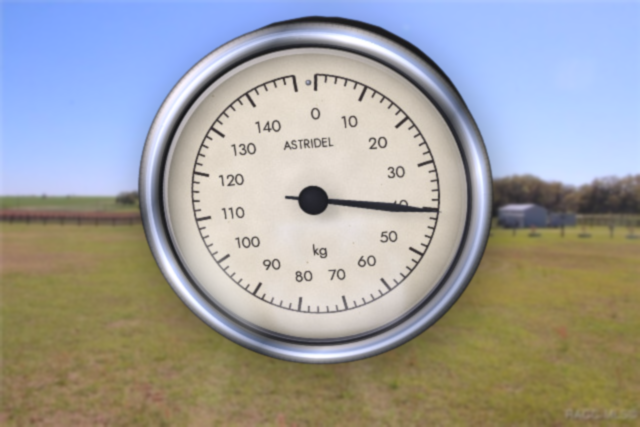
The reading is 40 kg
